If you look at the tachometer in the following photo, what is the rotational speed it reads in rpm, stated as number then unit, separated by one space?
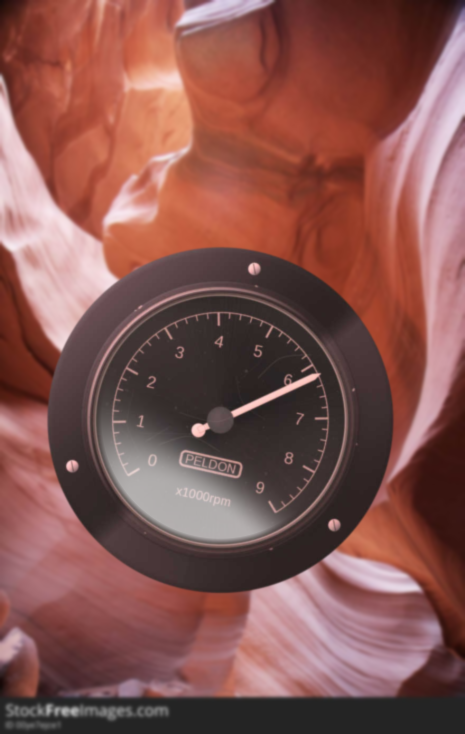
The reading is 6200 rpm
